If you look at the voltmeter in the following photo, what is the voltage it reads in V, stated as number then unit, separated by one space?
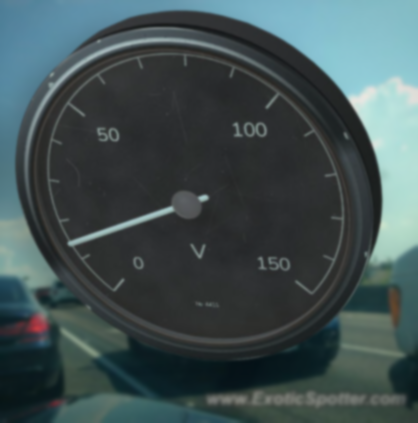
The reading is 15 V
